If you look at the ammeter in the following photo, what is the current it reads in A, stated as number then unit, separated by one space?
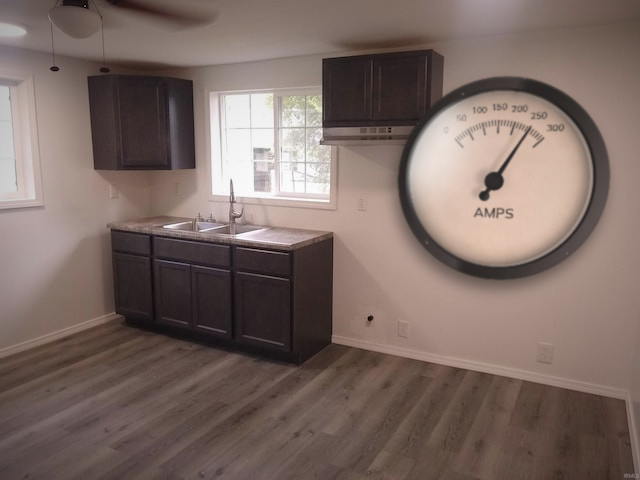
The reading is 250 A
